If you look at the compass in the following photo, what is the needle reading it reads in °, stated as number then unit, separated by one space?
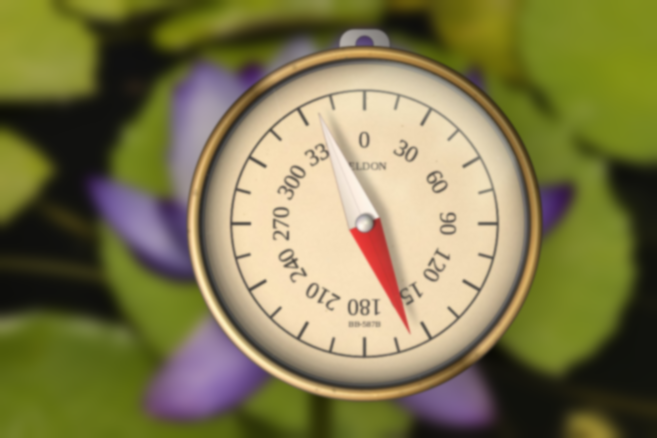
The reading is 157.5 °
